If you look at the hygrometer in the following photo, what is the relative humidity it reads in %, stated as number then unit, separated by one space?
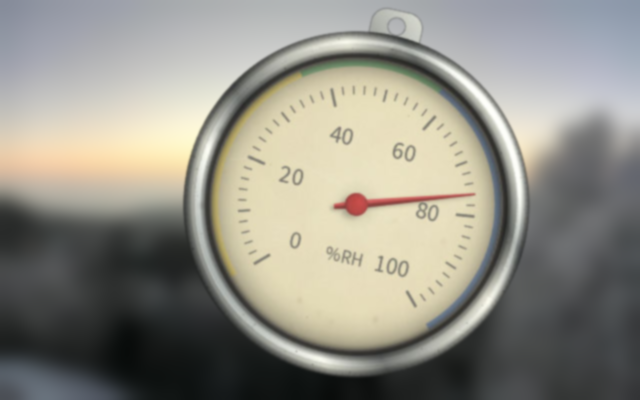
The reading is 76 %
